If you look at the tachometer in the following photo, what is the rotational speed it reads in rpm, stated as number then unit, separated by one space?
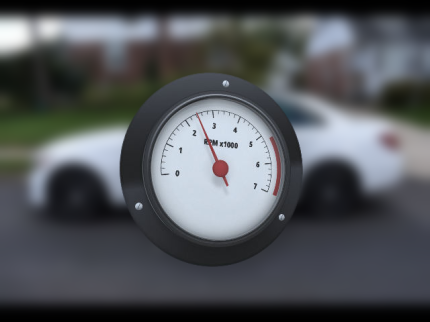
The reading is 2400 rpm
